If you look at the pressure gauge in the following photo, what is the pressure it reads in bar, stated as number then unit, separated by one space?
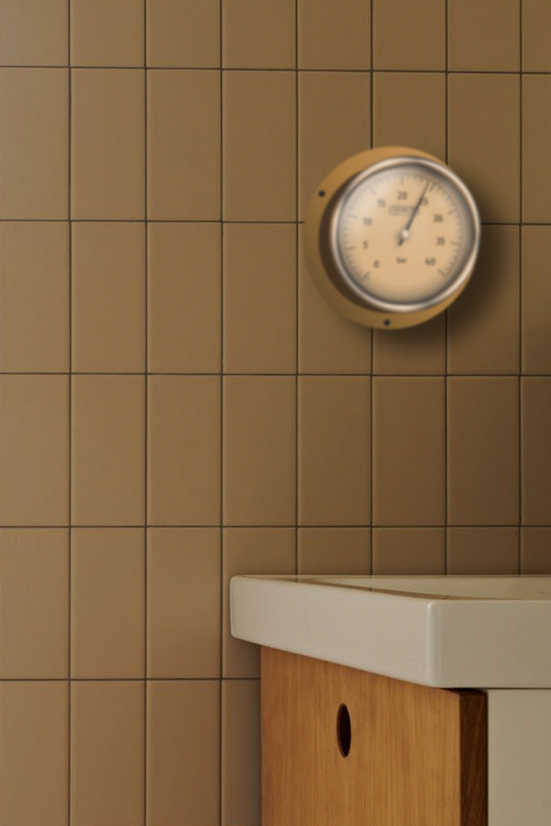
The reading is 24 bar
